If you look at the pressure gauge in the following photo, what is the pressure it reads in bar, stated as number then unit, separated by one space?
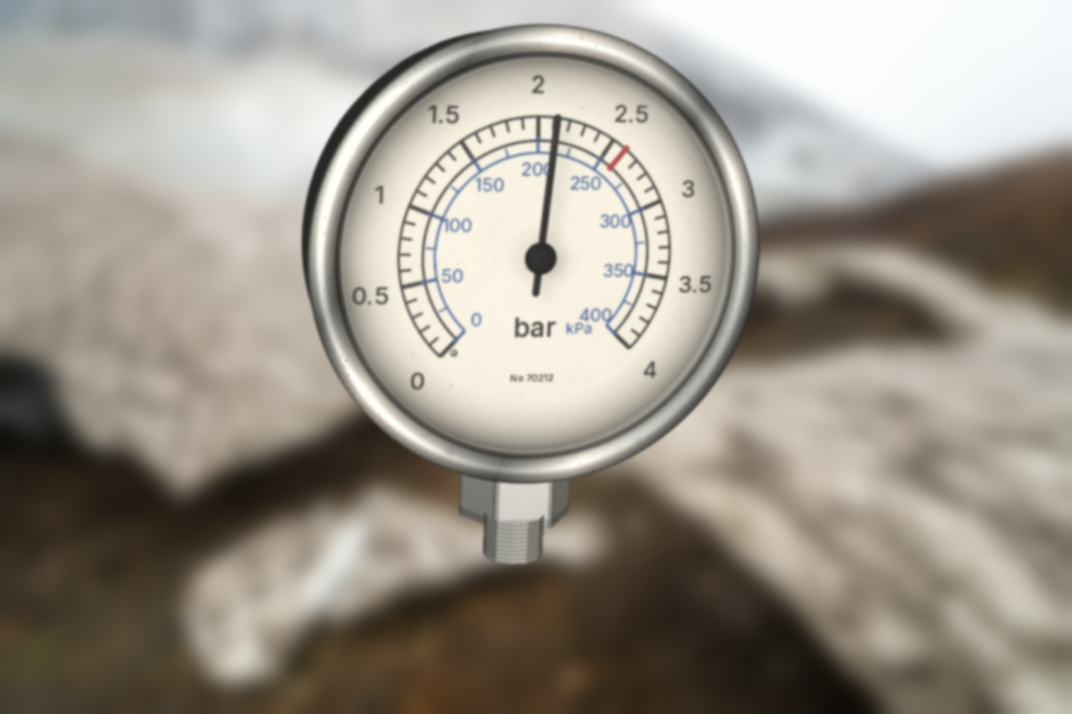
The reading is 2.1 bar
